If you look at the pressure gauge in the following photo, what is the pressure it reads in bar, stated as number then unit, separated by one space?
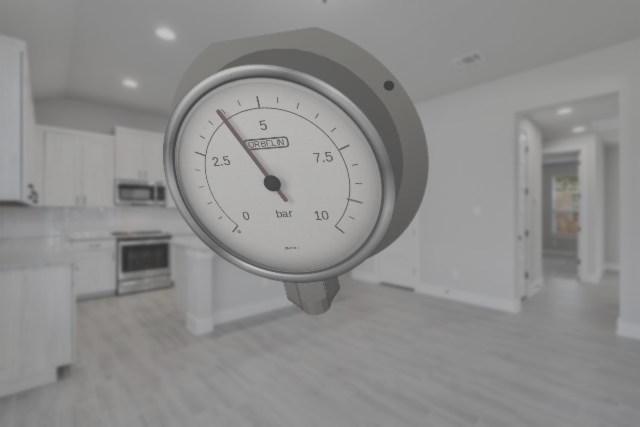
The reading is 4 bar
